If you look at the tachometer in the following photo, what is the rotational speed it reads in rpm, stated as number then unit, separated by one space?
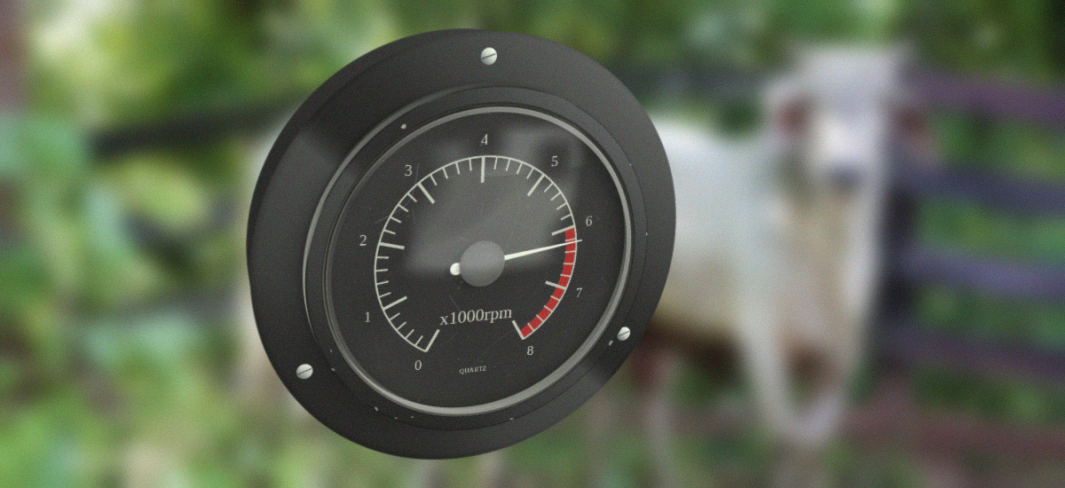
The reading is 6200 rpm
